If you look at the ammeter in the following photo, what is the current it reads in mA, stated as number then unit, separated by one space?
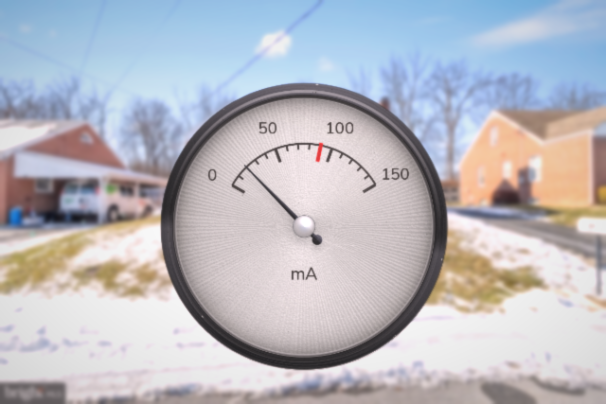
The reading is 20 mA
